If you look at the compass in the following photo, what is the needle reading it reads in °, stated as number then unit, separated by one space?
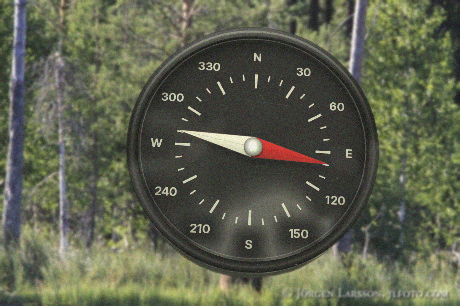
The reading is 100 °
